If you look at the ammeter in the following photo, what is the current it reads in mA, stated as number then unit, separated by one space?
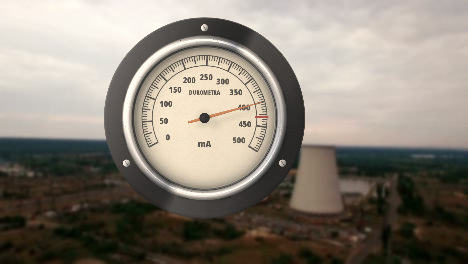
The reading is 400 mA
